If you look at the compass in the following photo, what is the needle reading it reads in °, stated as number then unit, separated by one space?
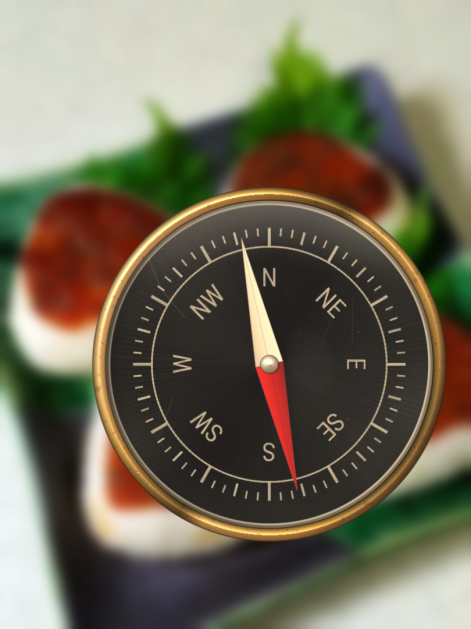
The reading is 167.5 °
